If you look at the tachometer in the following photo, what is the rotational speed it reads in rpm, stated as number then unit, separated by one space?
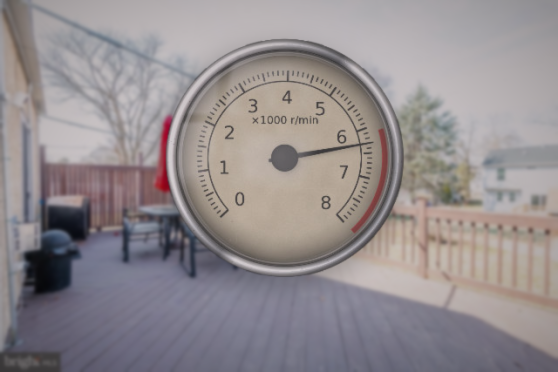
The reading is 6300 rpm
